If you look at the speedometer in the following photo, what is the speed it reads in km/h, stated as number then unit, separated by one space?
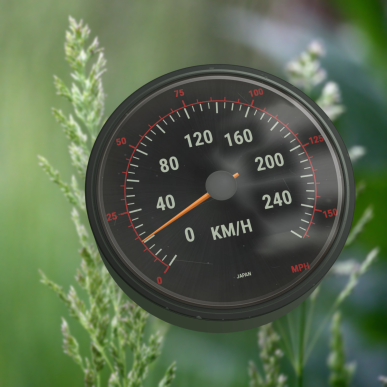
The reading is 20 km/h
